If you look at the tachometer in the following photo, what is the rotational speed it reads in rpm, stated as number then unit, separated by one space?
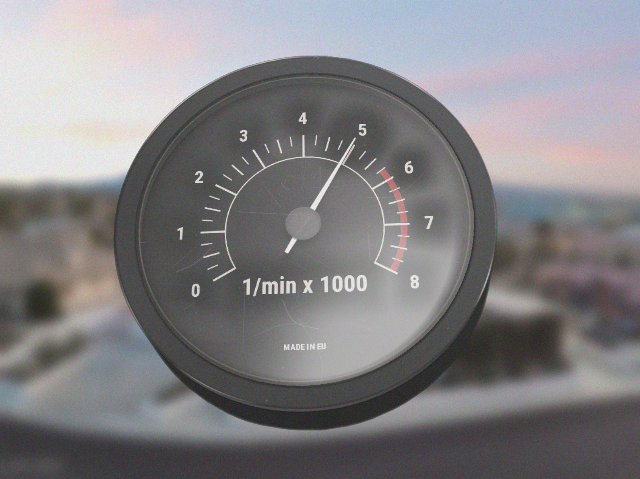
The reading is 5000 rpm
